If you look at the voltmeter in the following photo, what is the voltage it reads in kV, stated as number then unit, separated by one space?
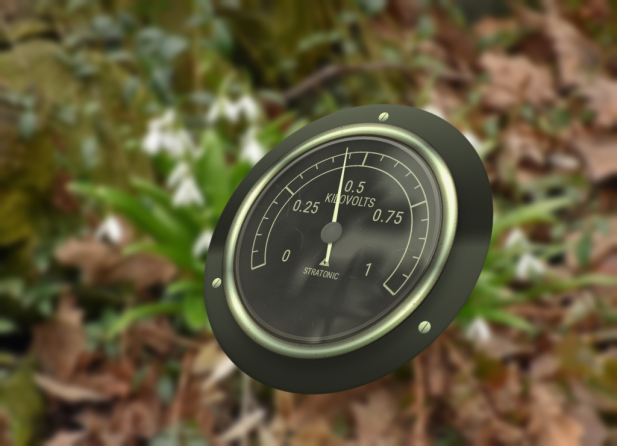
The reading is 0.45 kV
